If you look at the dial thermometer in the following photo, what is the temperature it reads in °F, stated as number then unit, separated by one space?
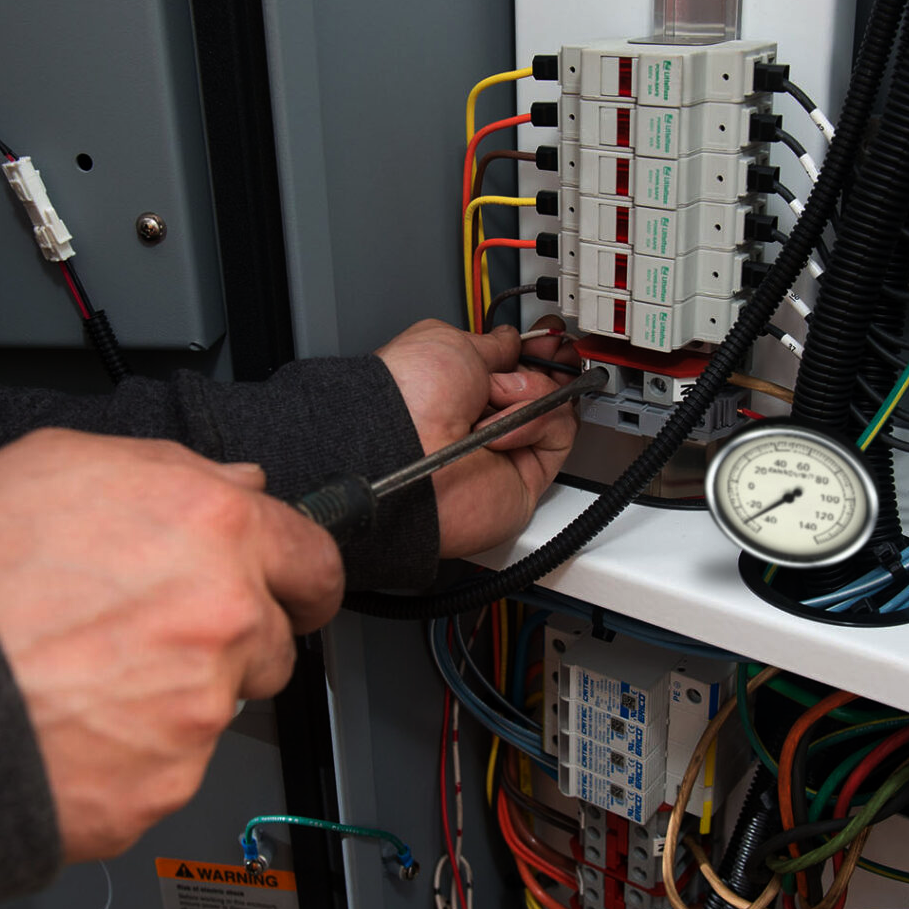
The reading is -30 °F
